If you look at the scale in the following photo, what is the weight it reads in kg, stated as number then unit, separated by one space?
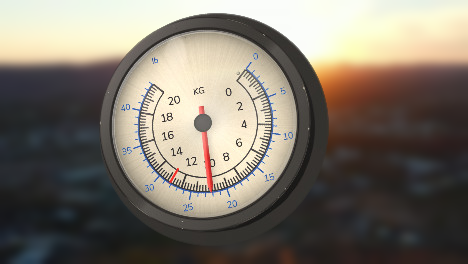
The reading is 10 kg
